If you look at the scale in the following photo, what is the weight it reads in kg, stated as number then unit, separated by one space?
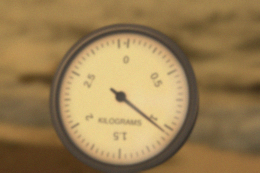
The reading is 1.05 kg
